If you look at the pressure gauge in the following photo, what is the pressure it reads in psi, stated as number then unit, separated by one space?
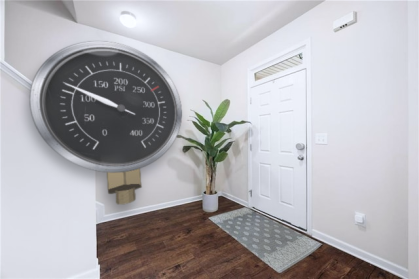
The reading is 110 psi
